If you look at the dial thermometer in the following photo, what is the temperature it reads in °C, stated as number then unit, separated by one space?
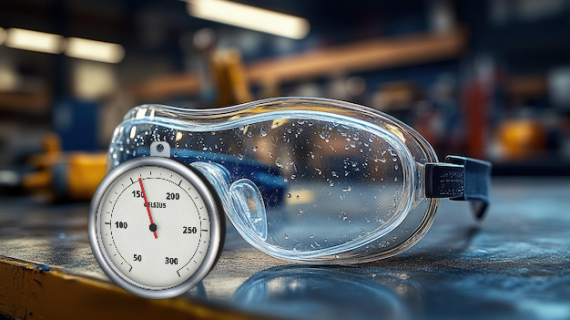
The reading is 160 °C
